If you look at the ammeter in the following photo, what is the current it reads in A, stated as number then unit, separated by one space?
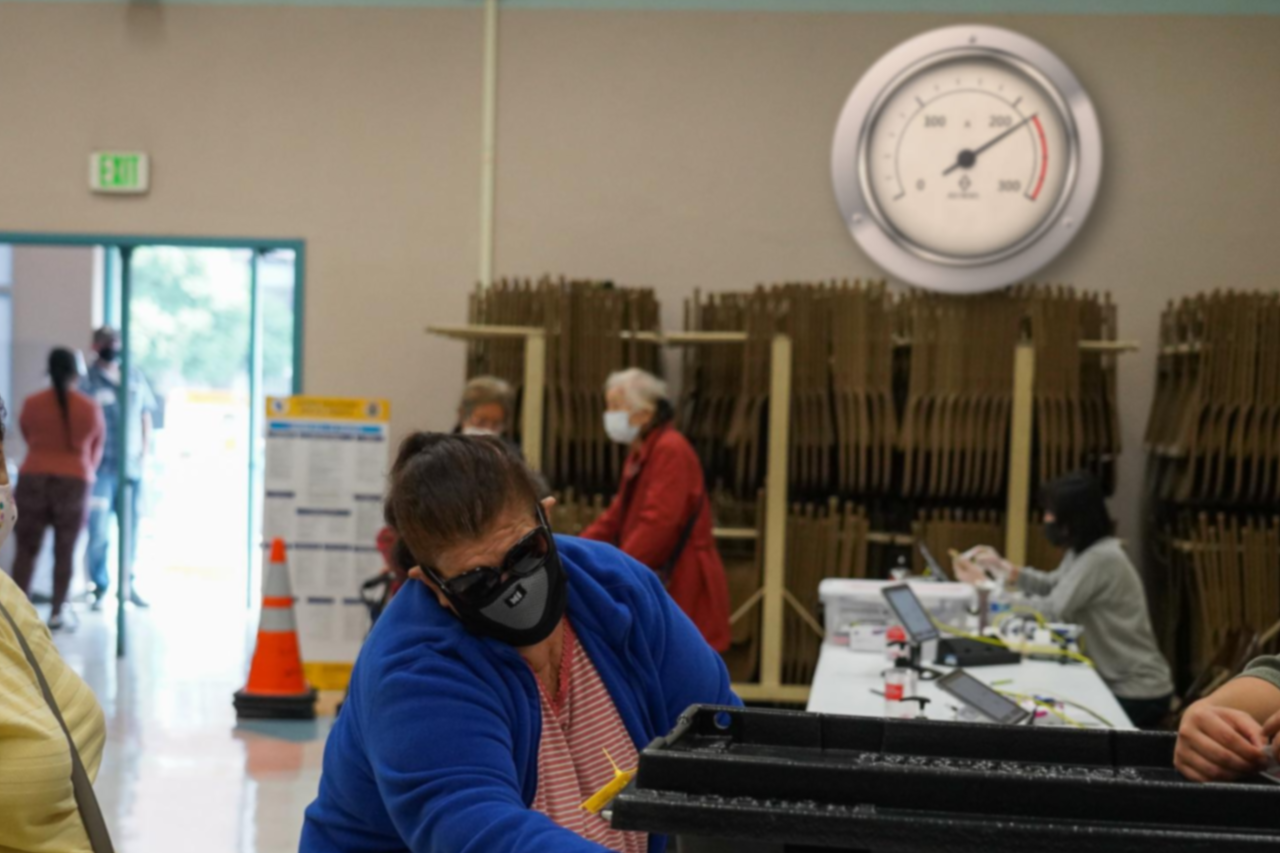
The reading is 220 A
